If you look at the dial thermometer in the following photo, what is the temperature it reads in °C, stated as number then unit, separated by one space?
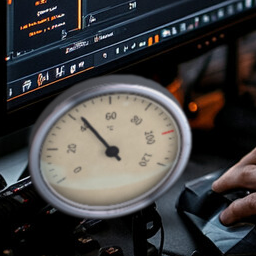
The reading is 44 °C
